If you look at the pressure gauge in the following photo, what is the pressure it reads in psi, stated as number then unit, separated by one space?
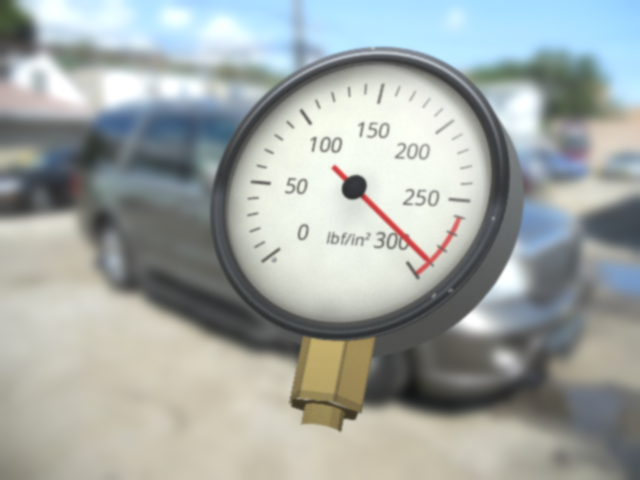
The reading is 290 psi
